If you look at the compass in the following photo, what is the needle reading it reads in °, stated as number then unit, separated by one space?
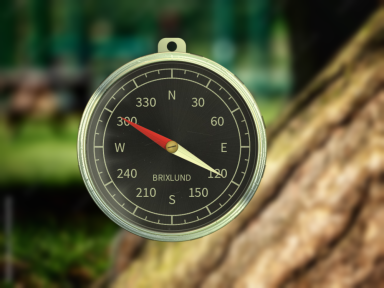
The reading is 300 °
